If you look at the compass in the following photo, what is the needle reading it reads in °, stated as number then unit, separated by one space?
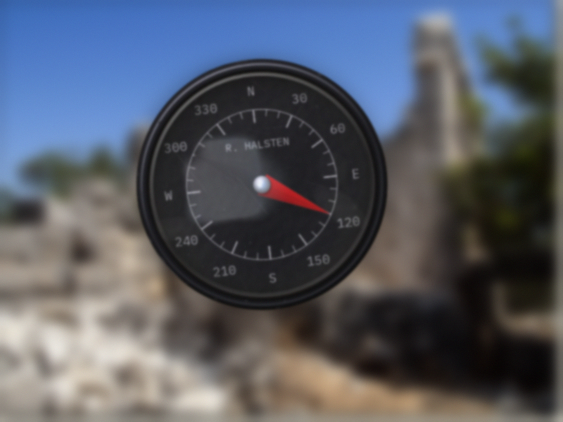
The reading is 120 °
